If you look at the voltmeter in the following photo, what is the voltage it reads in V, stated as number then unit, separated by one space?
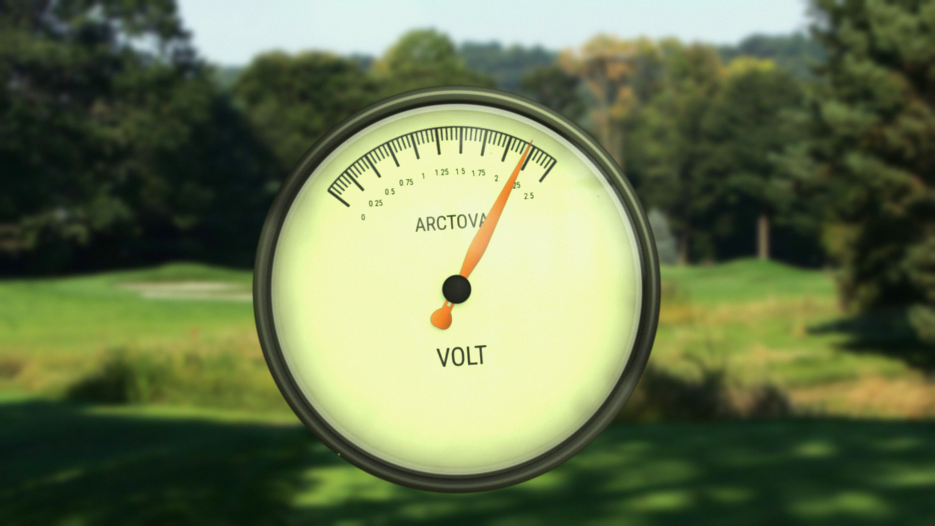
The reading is 2.2 V
